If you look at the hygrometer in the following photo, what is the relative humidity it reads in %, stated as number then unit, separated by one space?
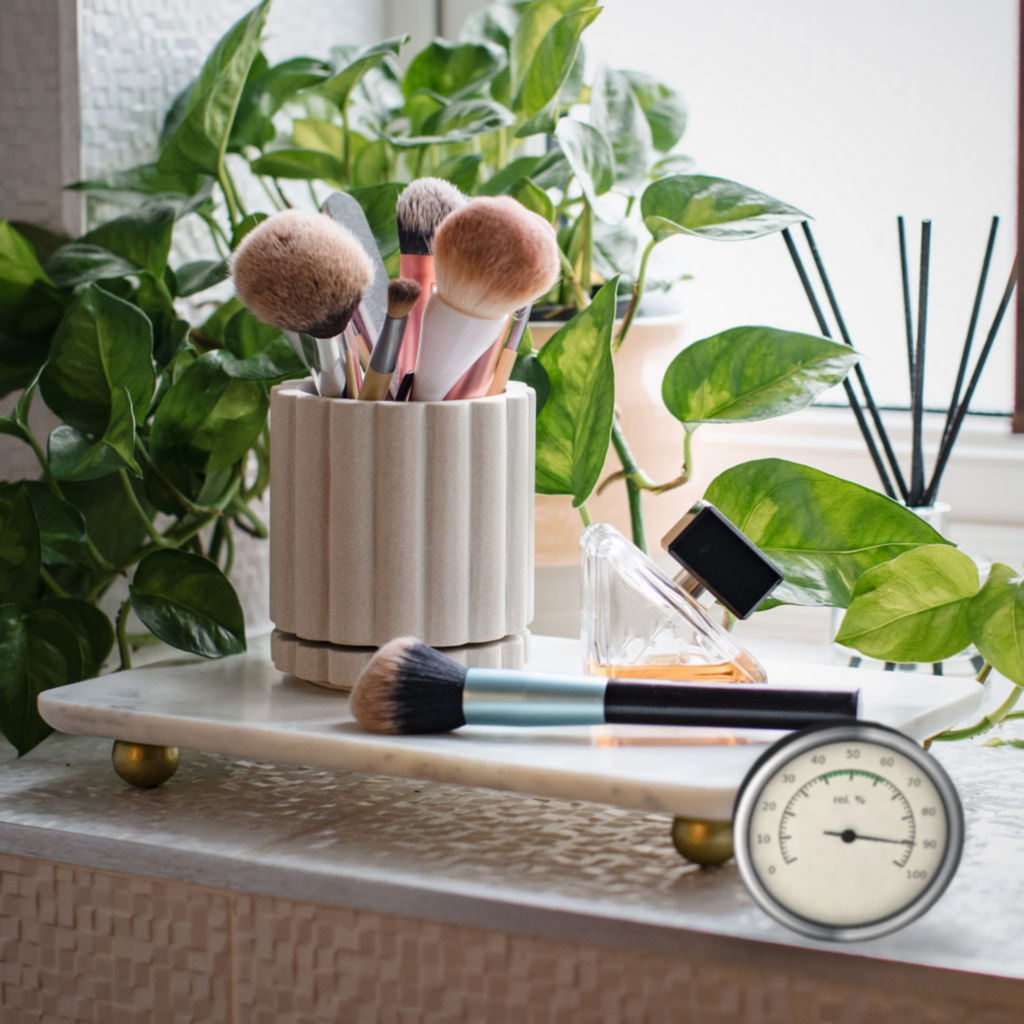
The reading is 90 %
